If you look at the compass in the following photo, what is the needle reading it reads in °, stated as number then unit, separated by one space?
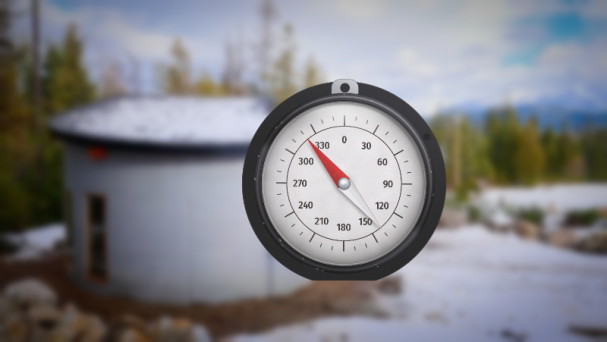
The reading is 320 °
